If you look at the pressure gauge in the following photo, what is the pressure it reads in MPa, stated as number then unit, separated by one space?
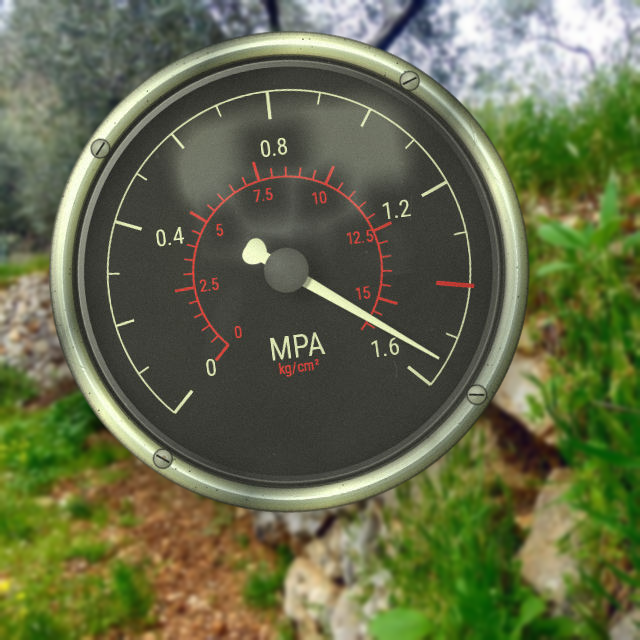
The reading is 1.55 MPa
